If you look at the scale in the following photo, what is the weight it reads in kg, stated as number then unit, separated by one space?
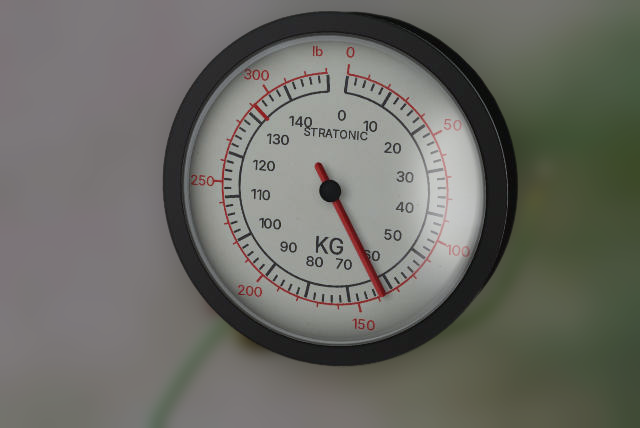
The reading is 62 kg
